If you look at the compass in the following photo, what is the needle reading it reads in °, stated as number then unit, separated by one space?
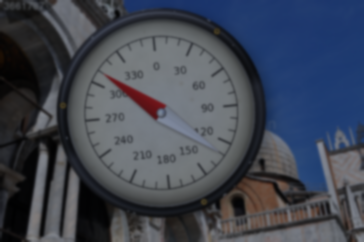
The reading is 310 °
